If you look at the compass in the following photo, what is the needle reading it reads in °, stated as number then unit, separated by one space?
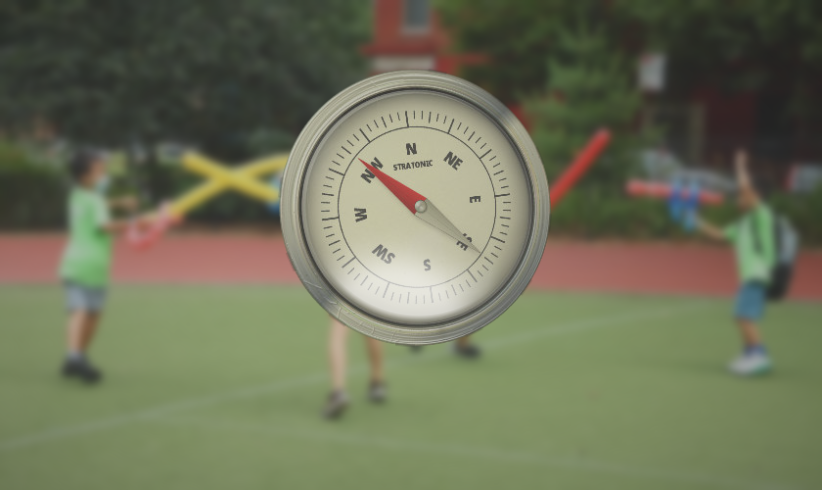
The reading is 315 °
